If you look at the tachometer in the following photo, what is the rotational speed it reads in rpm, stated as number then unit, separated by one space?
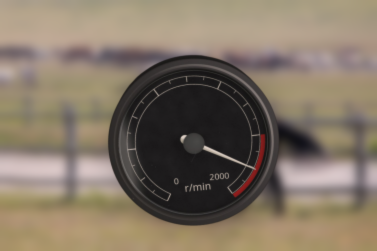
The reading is 1800 rpm
